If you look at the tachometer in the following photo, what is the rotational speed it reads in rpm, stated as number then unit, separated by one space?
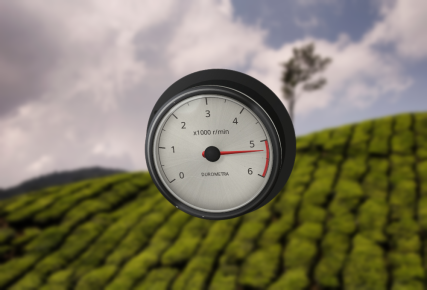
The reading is 5250 rpm
